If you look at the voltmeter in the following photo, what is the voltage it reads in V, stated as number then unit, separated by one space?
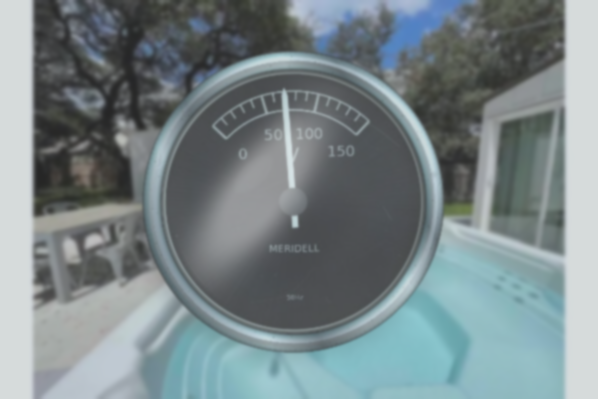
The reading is 70 V
